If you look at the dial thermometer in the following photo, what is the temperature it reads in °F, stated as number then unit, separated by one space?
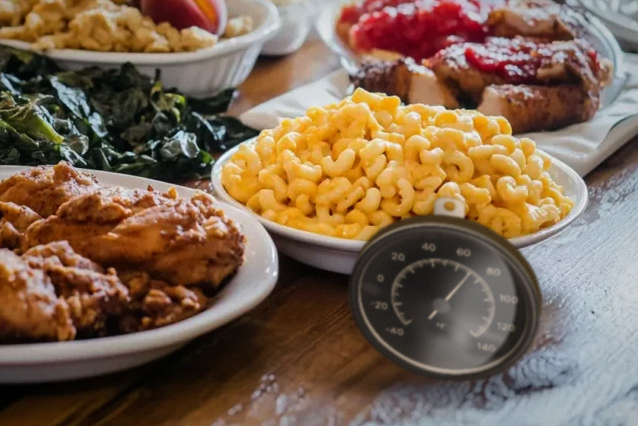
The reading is 70 °F
